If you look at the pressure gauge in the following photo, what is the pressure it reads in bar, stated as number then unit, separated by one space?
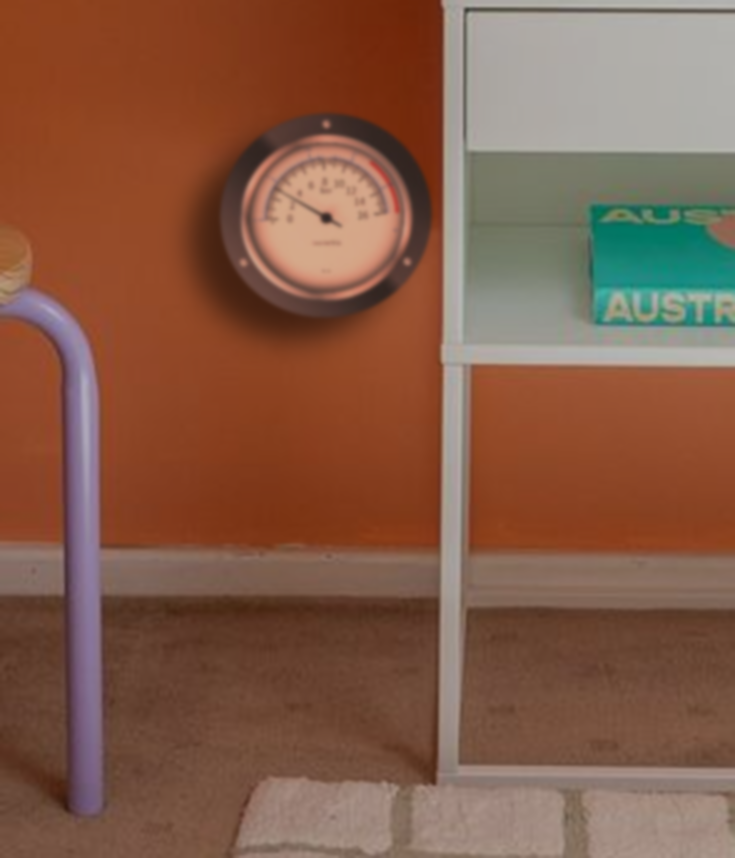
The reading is 3 bar
